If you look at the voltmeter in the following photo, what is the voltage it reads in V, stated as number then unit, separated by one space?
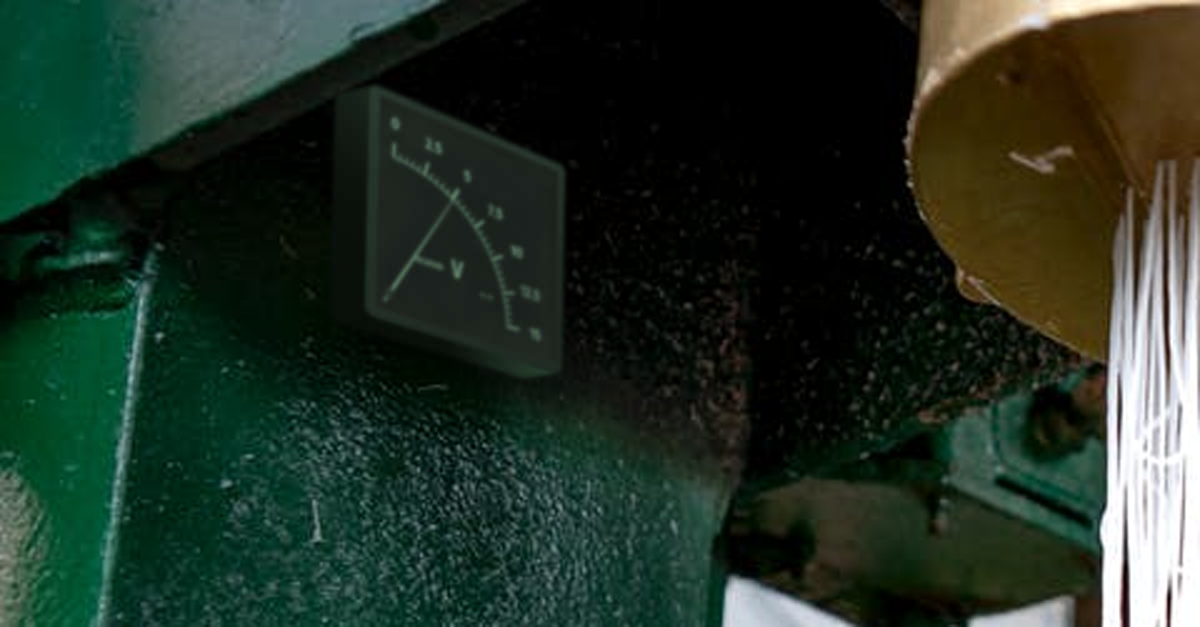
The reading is 5 V
